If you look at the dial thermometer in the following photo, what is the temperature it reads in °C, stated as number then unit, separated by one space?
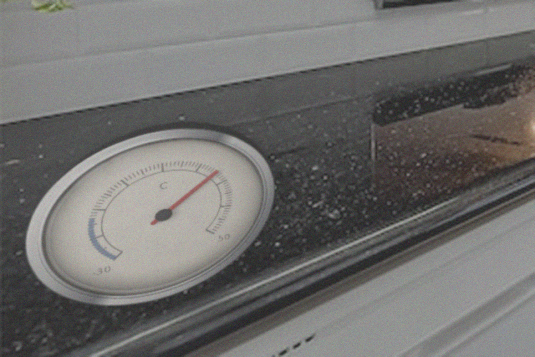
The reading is 25 °C
